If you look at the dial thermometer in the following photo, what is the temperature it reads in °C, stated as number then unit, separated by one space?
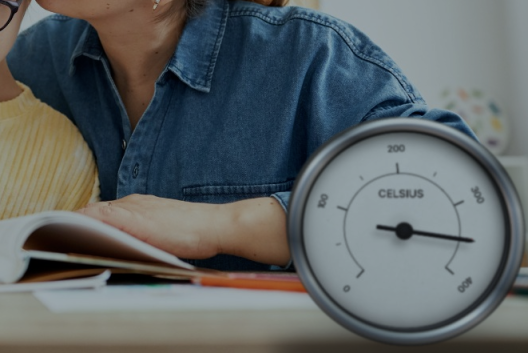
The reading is 350 °C
